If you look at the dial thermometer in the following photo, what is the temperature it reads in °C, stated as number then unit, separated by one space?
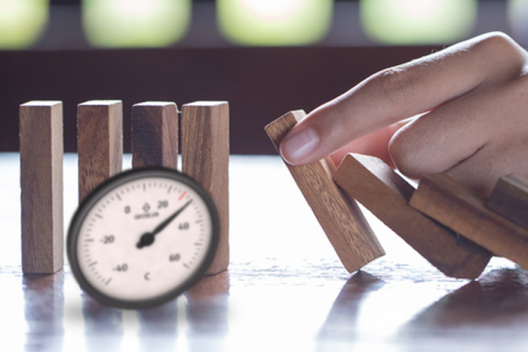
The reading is 30 °C
